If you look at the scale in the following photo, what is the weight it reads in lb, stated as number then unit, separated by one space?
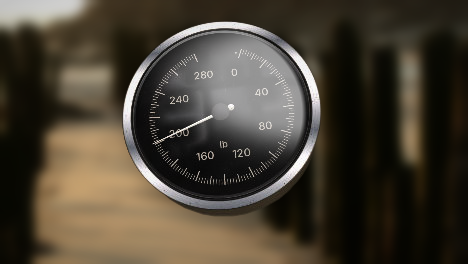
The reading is 200 lb
